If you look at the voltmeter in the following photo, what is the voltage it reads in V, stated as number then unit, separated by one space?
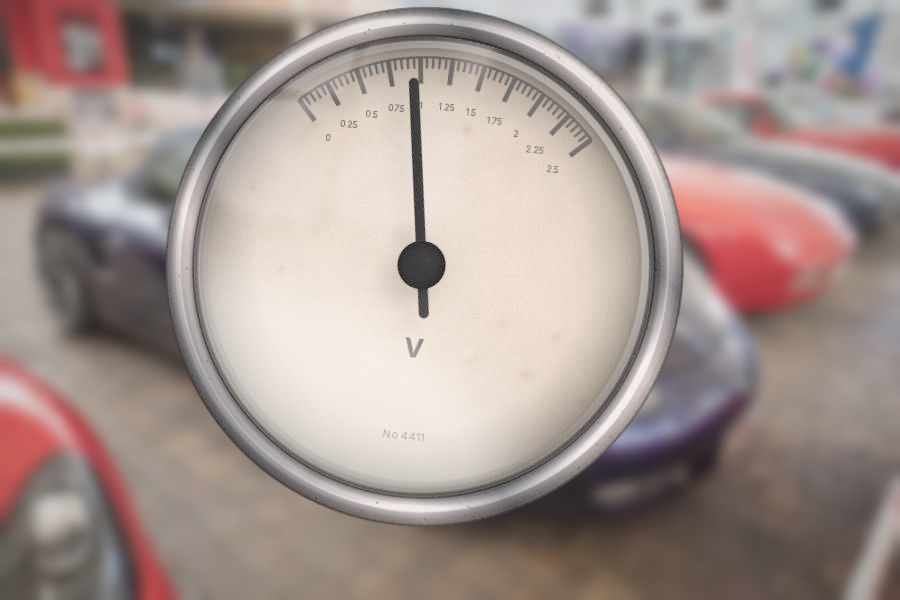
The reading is 0.95 V
